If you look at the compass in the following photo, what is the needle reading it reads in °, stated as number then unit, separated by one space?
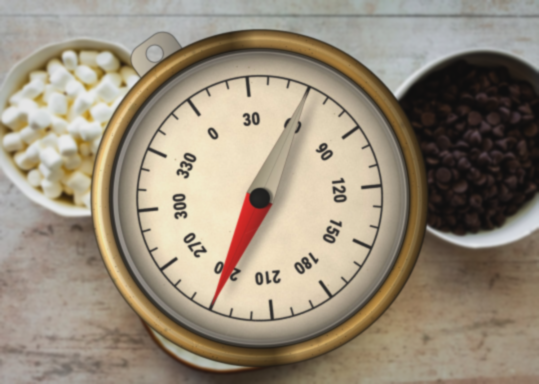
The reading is 240 °
